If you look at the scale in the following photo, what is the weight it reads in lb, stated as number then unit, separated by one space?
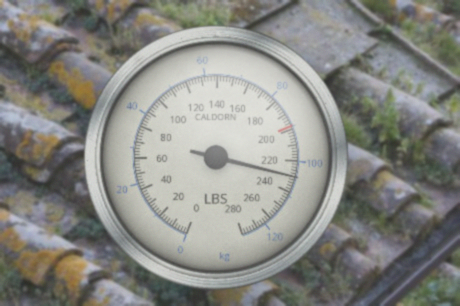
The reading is 230 lb
